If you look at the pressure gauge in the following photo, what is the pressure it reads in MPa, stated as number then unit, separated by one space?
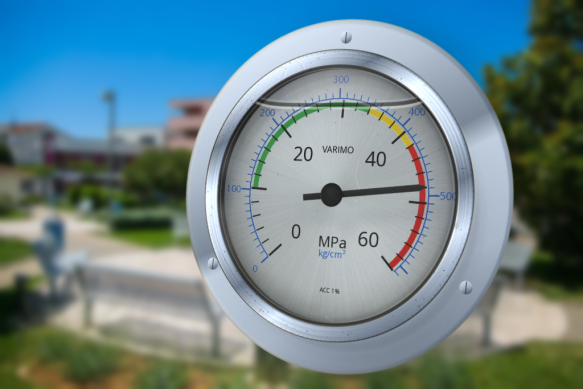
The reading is 48 MPa
